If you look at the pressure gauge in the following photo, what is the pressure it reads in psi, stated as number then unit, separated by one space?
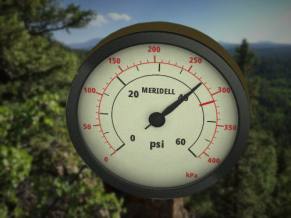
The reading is 40 psi
